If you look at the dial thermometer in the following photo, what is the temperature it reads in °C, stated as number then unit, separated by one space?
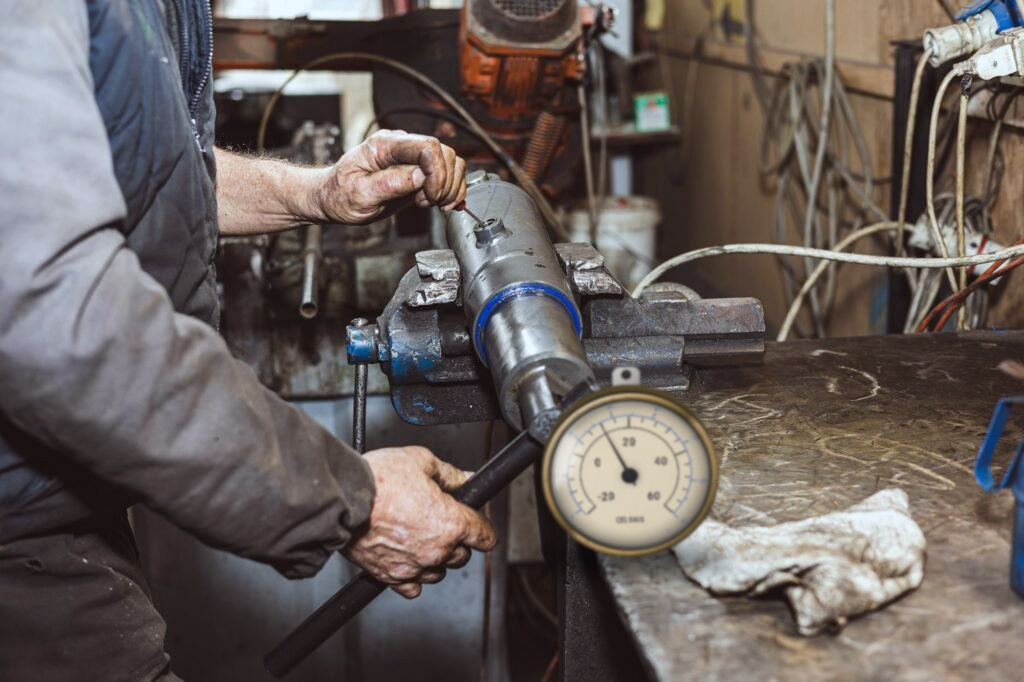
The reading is 12 °C
